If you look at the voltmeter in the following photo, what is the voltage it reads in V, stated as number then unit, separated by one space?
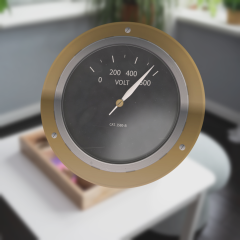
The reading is 550 V
